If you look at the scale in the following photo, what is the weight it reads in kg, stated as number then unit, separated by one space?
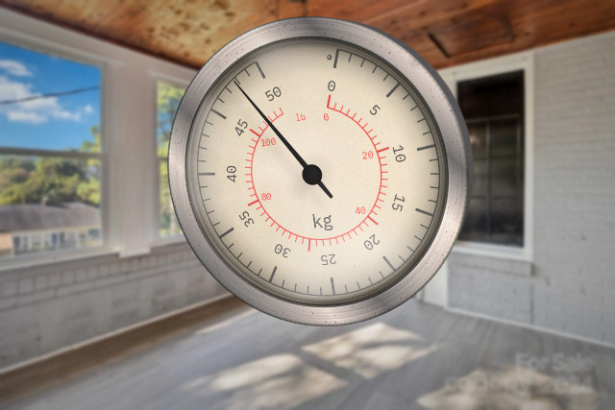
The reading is 48 kg
